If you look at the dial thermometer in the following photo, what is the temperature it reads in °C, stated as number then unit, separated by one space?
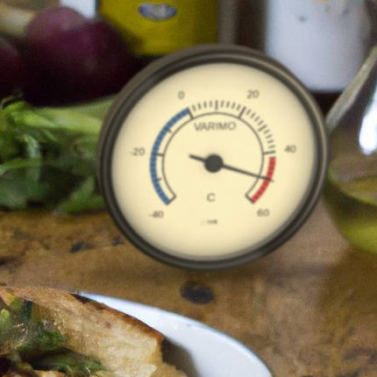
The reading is 50 °C
